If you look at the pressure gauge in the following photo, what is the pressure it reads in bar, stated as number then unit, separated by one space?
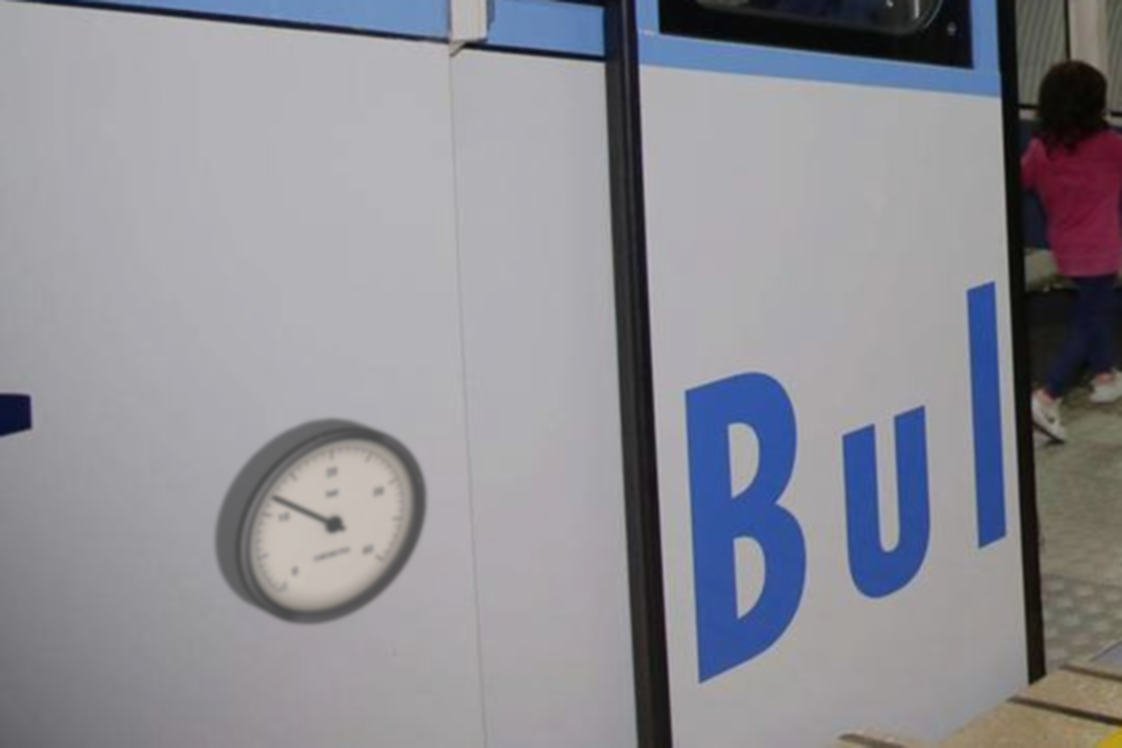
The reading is 12 bar
